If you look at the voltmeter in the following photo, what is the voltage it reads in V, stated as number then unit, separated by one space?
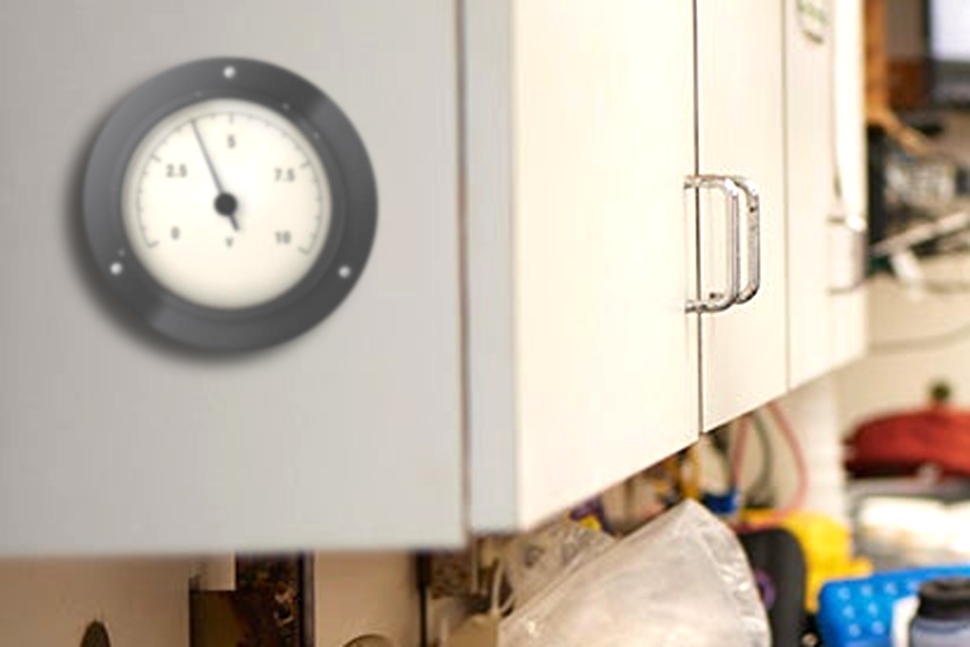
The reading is 4 V
